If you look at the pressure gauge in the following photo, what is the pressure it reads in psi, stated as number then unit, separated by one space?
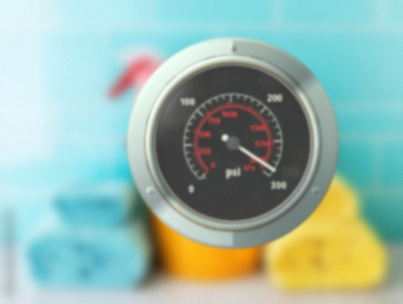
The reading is 290 psi
